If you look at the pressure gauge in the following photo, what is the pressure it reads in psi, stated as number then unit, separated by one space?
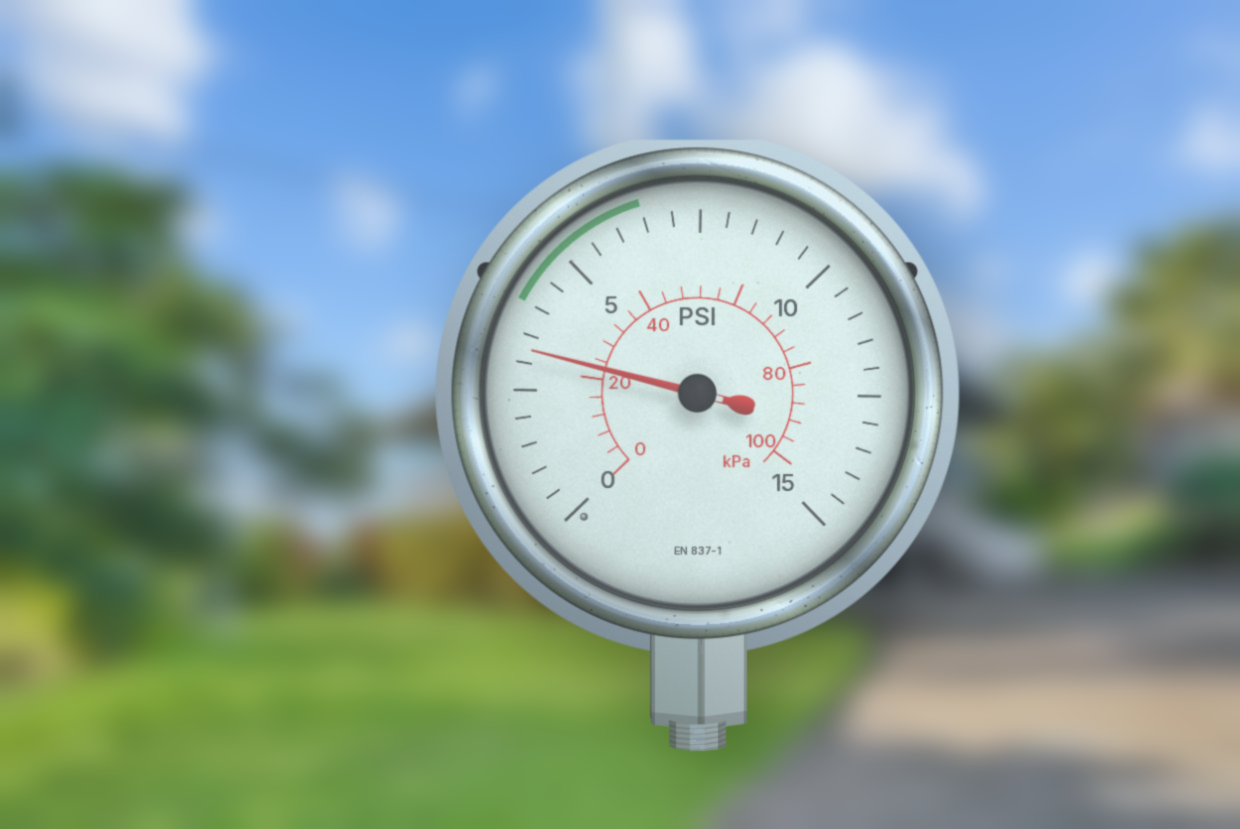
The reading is 3.25 psi
